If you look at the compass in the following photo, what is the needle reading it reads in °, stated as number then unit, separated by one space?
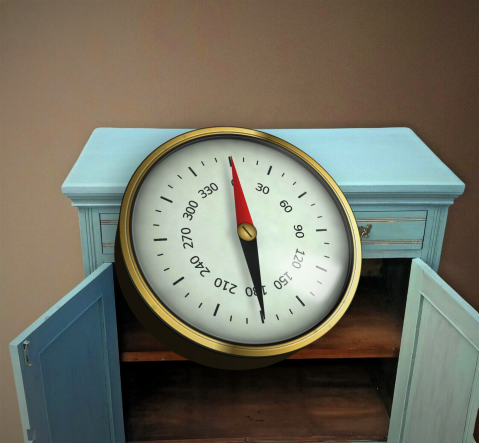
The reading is 0 °
